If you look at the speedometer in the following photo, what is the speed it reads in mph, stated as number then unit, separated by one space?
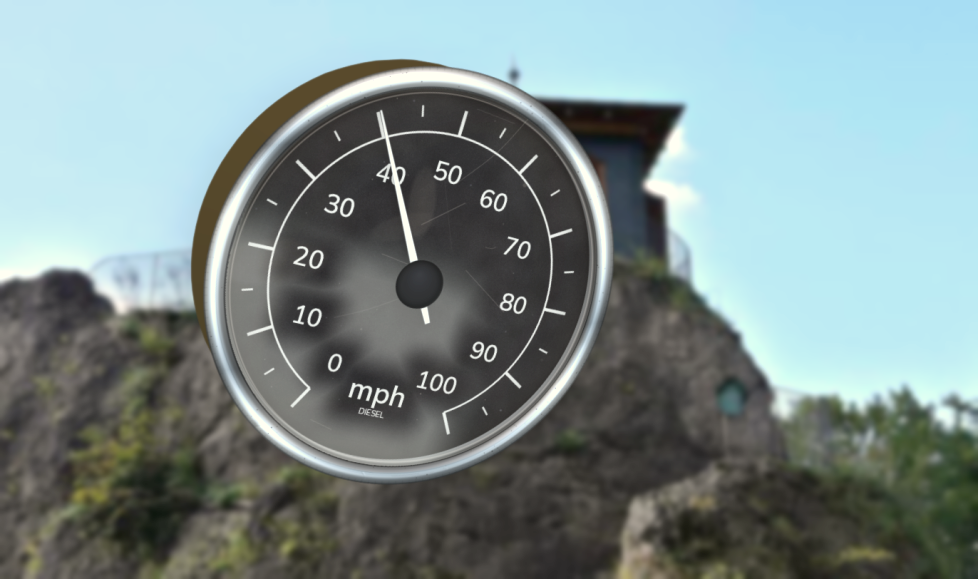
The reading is 40 mph
